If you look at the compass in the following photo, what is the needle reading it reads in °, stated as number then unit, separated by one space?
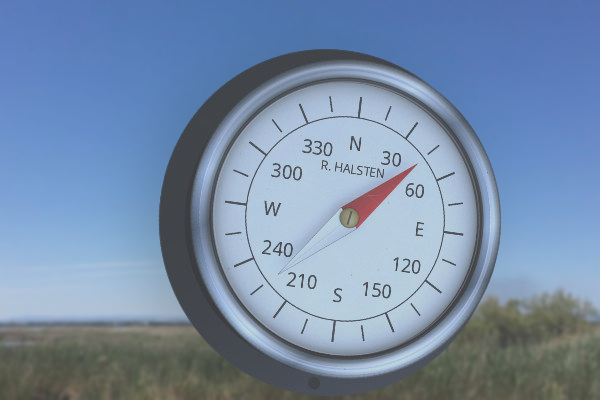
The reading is 45 °
